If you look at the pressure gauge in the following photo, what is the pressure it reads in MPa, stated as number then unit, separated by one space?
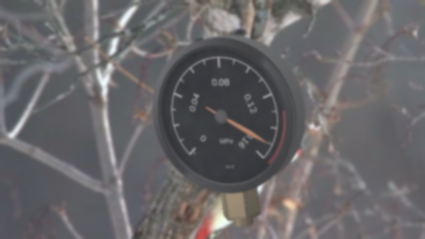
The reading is 0.15 MPa
